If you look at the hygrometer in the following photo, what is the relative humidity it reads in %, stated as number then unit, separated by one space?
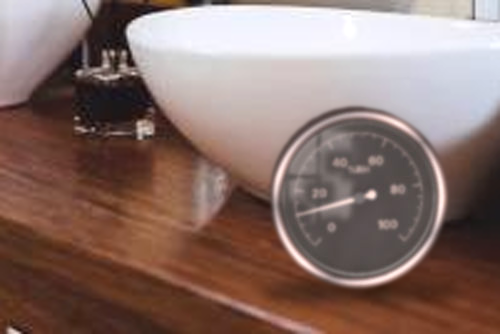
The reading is 12 %
